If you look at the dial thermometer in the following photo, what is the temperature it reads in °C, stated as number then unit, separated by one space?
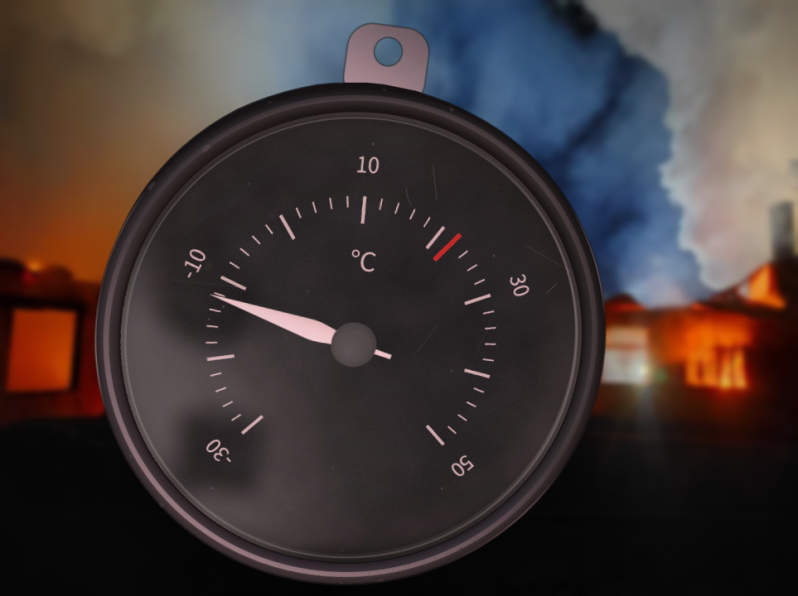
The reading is -12 °C
